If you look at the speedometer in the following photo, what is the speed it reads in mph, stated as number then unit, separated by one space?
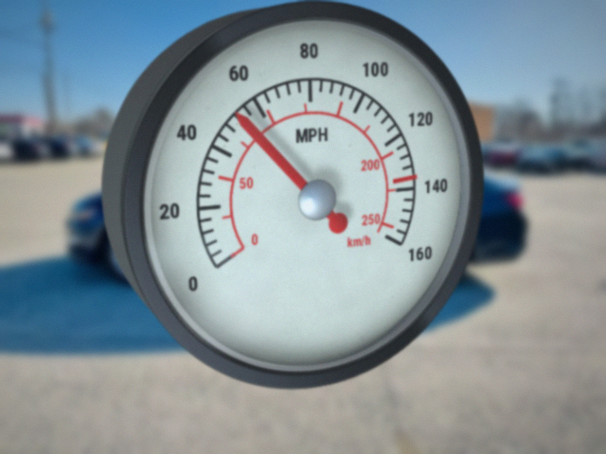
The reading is 52 mph
